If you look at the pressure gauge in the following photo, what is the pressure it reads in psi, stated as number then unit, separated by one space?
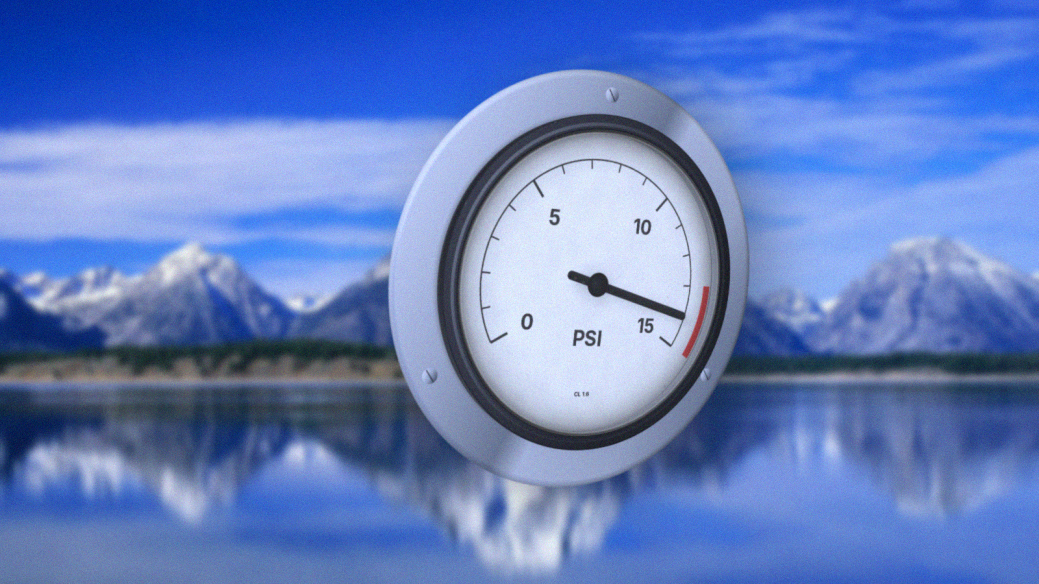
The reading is 14 psi
